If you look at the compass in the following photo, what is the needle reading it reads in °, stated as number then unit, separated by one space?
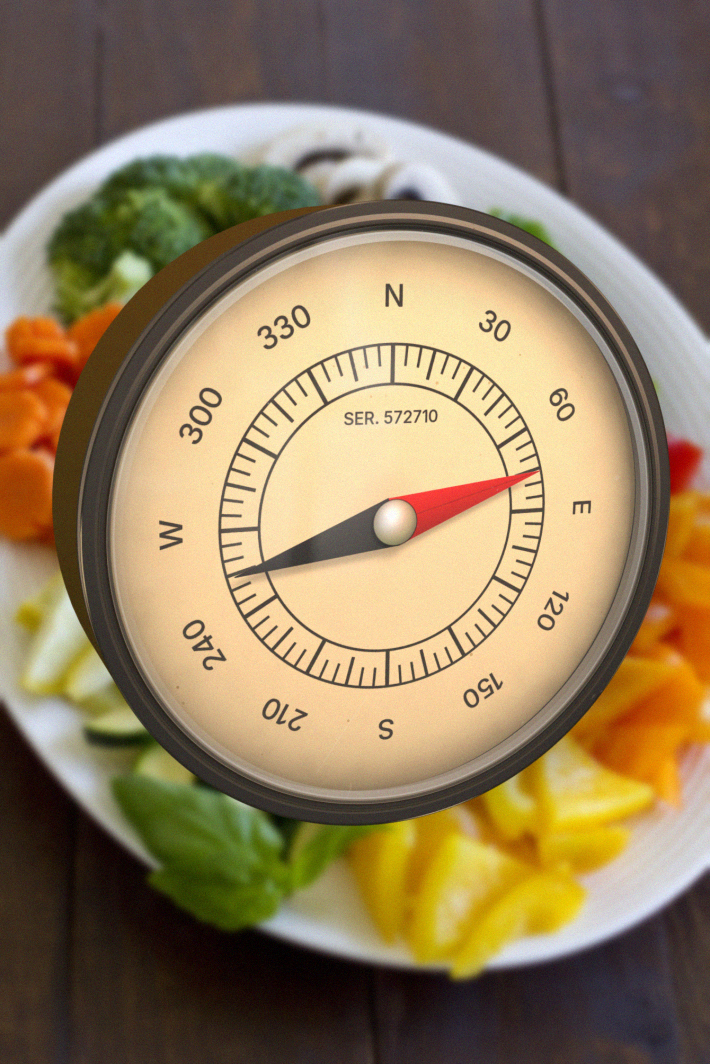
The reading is 75 °
